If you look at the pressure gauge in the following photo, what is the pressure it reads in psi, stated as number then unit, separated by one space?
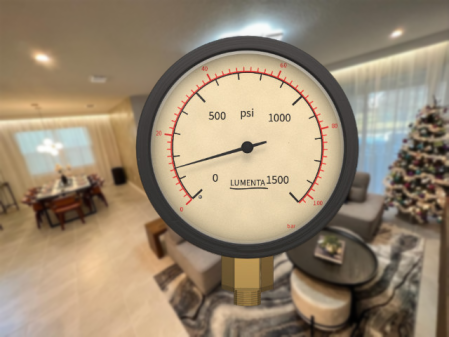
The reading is 150 psi
